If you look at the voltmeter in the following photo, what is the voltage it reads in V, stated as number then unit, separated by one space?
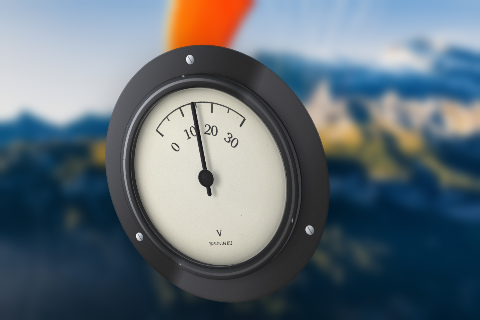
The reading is 15 V
